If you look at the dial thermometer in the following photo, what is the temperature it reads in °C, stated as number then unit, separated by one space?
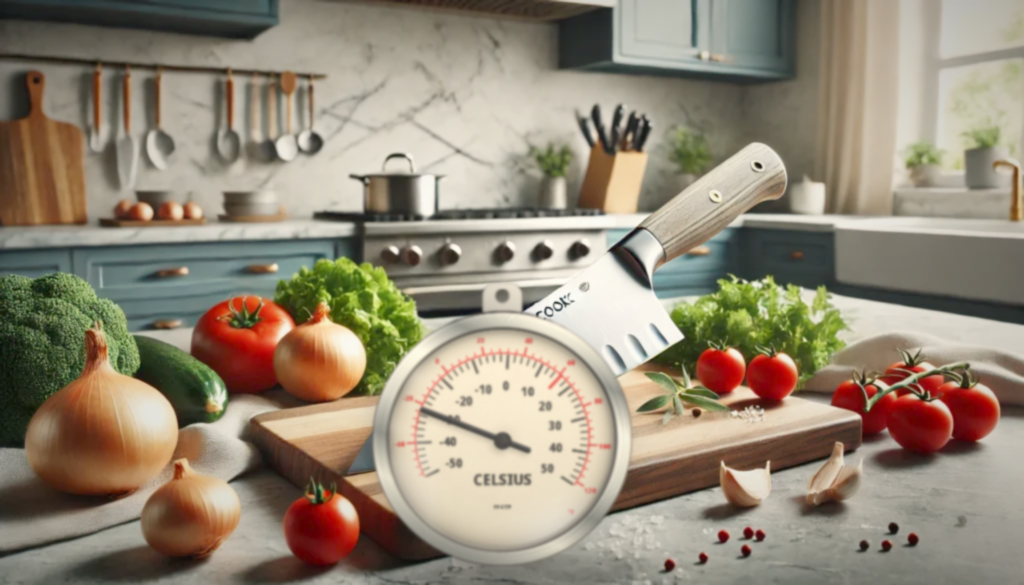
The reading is -30 °C
